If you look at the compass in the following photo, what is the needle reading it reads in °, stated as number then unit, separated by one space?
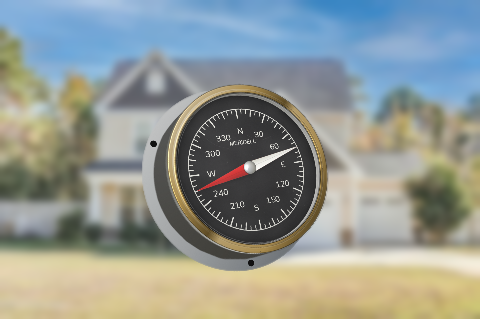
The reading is 255 °
